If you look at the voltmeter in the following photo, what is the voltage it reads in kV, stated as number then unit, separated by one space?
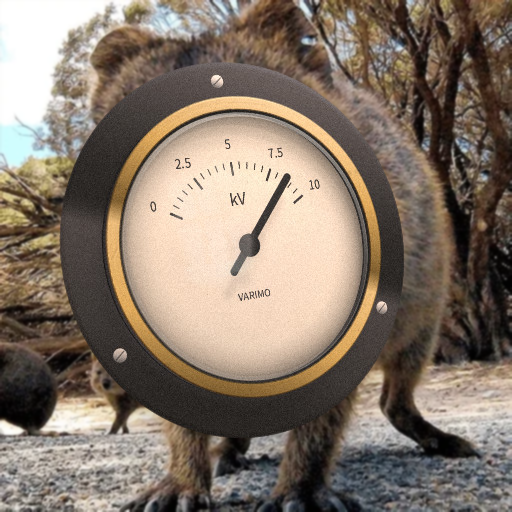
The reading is 8.5 kV
